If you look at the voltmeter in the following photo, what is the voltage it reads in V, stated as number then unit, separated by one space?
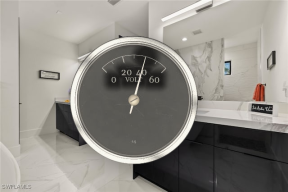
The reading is 40 V
